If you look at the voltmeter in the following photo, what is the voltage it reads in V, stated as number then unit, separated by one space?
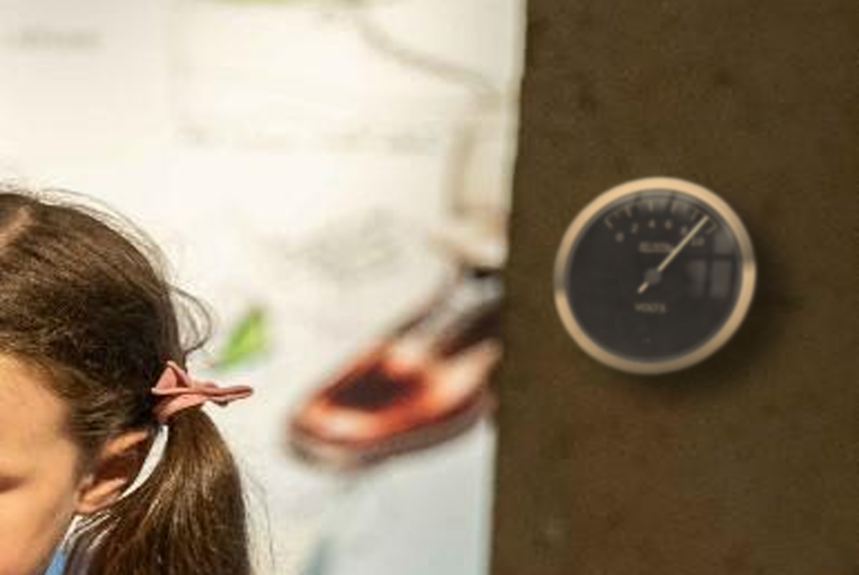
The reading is 9 V
